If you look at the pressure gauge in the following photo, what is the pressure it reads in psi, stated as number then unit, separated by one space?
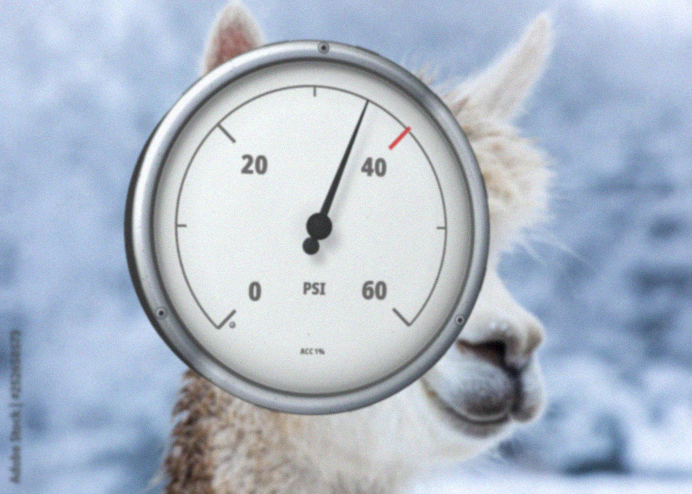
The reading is 35 psi
